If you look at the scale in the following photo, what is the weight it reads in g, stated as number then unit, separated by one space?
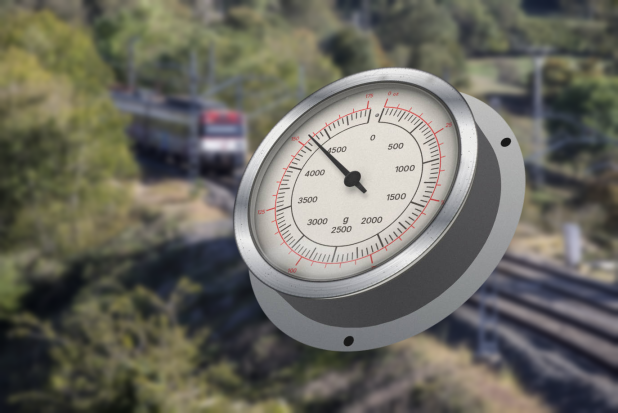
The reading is 4350 g
